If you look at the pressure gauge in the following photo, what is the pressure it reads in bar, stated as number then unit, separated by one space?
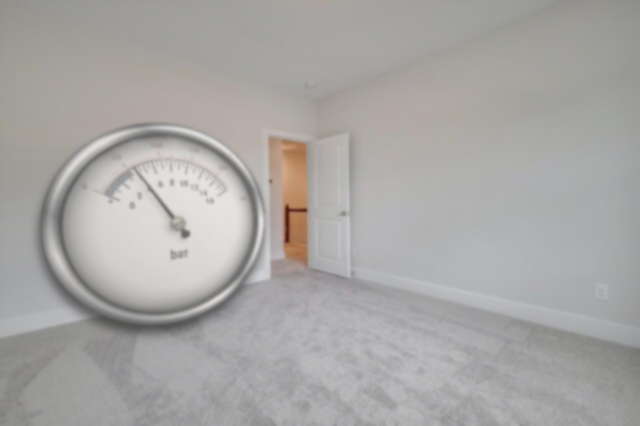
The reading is 4 bar
